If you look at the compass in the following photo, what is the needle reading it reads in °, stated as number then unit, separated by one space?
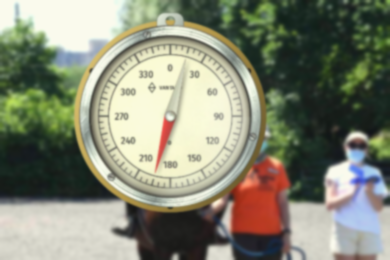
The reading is 195 °
